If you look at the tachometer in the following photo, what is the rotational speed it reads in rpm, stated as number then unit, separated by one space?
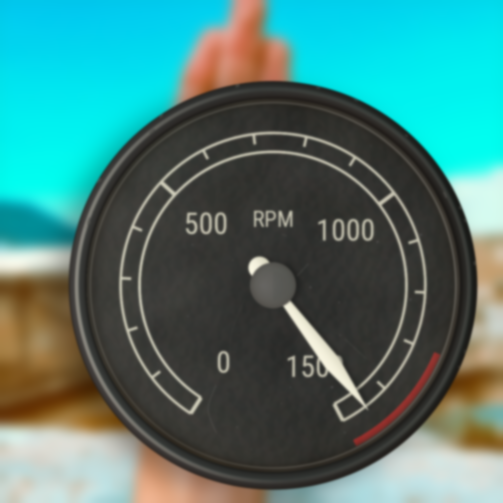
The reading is 1450 rpm
